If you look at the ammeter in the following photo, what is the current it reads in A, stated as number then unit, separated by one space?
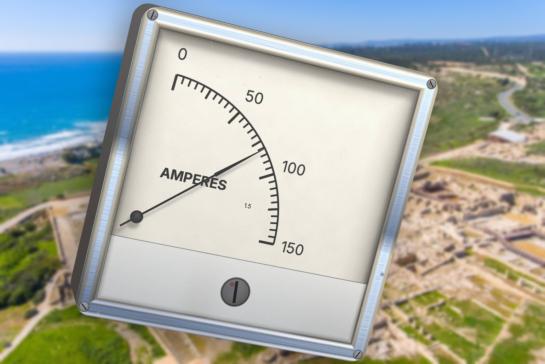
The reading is 80 A
